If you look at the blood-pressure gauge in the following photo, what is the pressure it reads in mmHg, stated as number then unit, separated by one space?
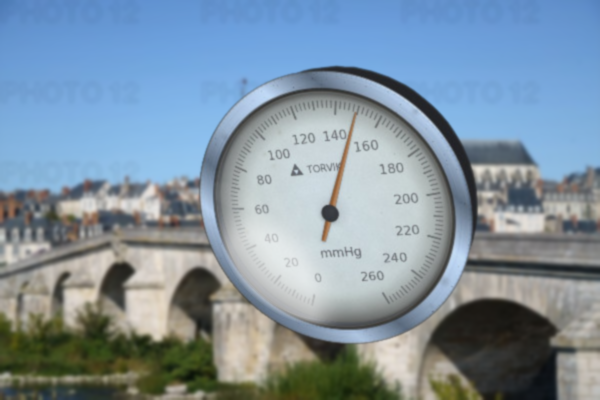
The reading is 150 mmHg
